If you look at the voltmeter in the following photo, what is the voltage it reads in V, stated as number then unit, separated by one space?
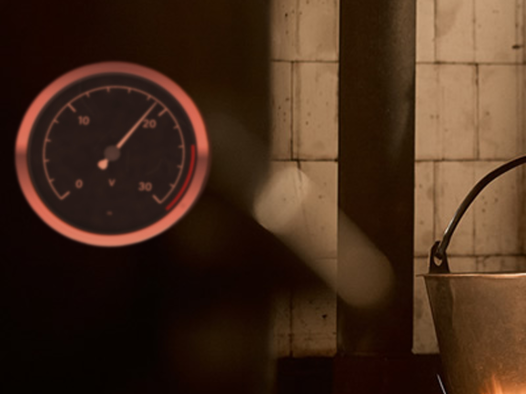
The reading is 19 V
